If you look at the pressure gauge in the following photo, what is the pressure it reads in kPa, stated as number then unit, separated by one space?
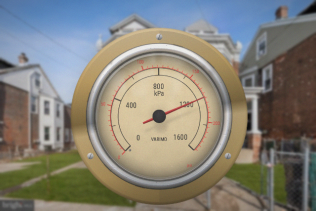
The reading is 1200 kPa
